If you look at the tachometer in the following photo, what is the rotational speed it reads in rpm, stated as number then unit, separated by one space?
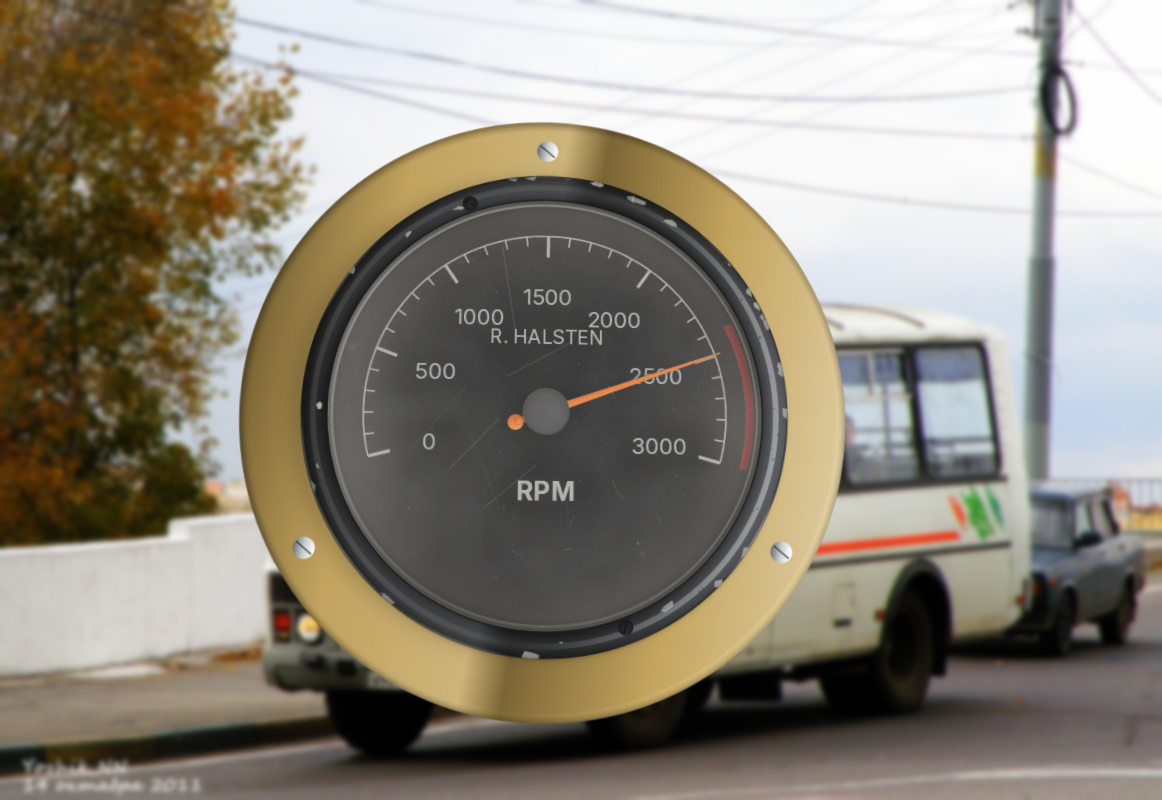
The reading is 2500 rpm
